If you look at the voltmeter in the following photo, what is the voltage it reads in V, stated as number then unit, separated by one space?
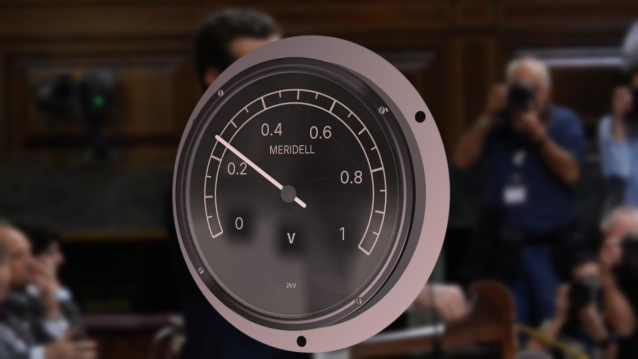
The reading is 0.25 V
